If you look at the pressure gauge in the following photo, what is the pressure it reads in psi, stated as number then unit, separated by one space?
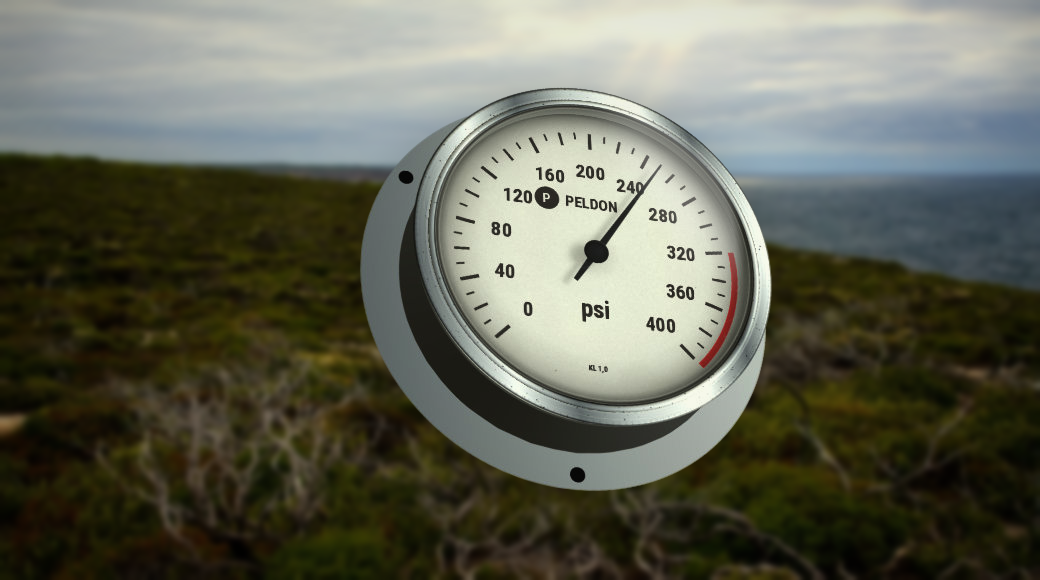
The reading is 250 psi
